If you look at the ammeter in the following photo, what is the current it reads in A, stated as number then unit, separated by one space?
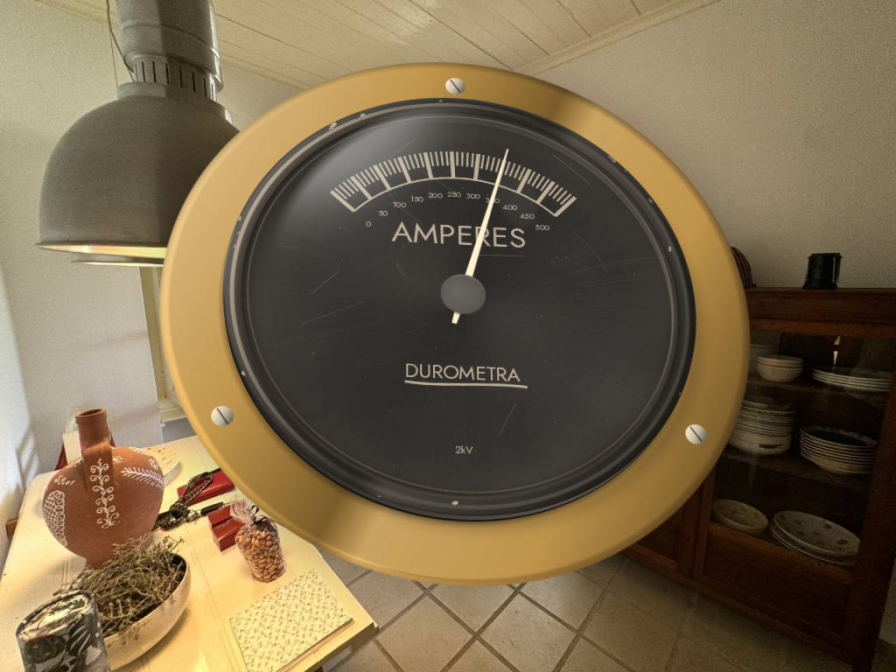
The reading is 350 A
